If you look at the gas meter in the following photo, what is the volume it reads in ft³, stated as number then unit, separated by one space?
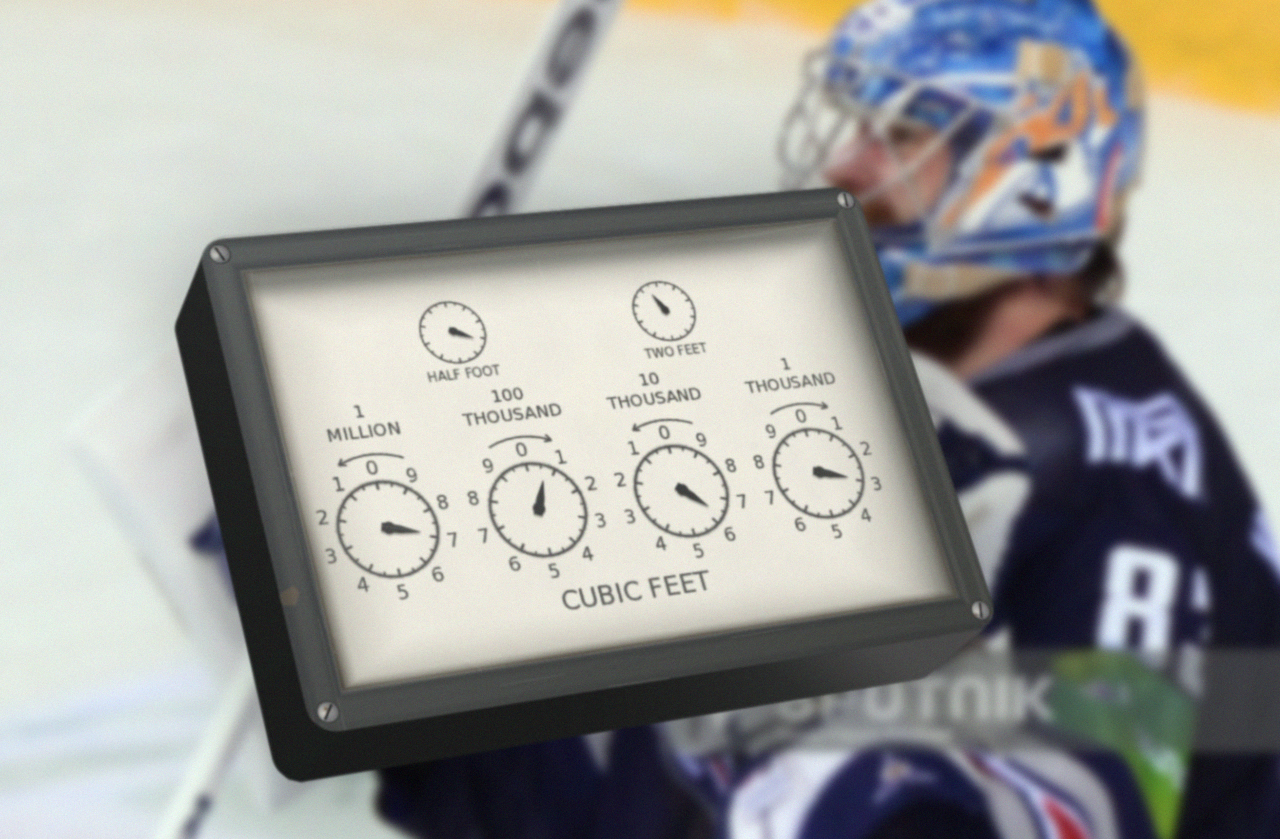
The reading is 706300 ft³
